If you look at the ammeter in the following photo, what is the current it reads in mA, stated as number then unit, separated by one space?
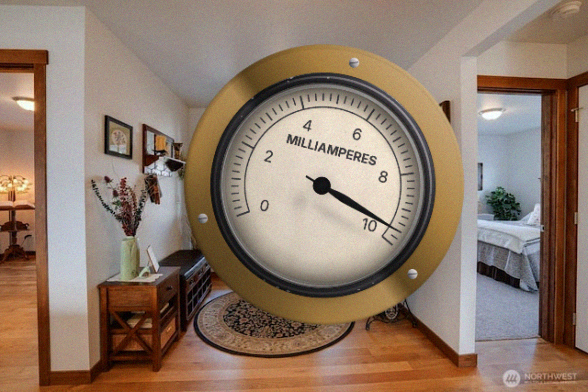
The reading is 9.6 mA
